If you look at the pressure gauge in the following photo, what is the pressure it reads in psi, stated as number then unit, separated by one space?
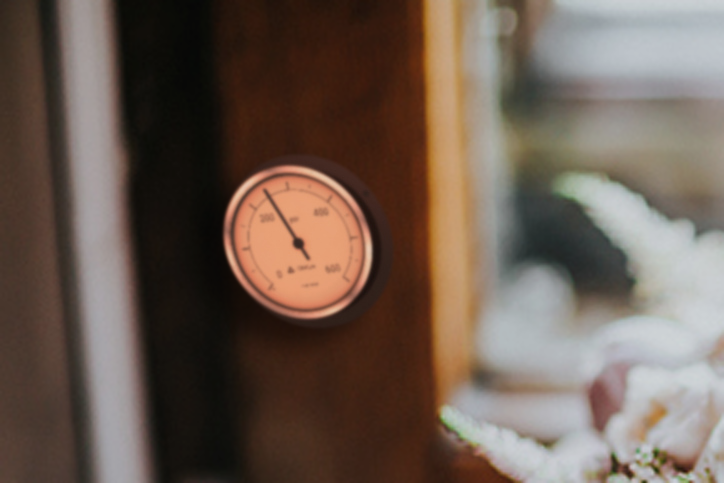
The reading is 250 psi
